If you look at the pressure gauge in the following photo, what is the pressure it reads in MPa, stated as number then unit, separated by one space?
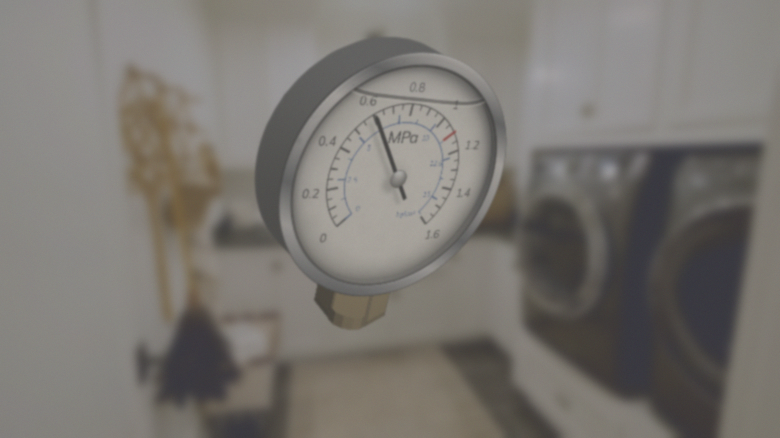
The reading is 0.6 MPa
